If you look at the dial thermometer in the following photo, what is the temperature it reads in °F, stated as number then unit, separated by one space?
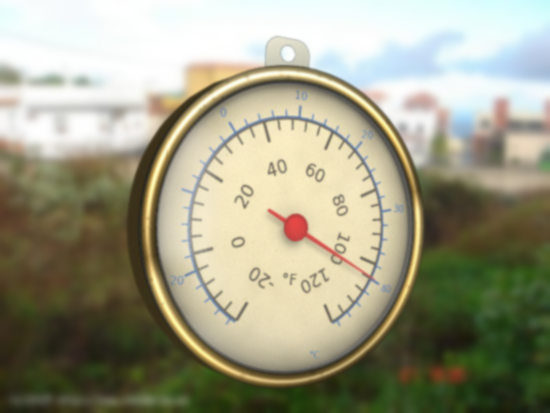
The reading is 104 °F
